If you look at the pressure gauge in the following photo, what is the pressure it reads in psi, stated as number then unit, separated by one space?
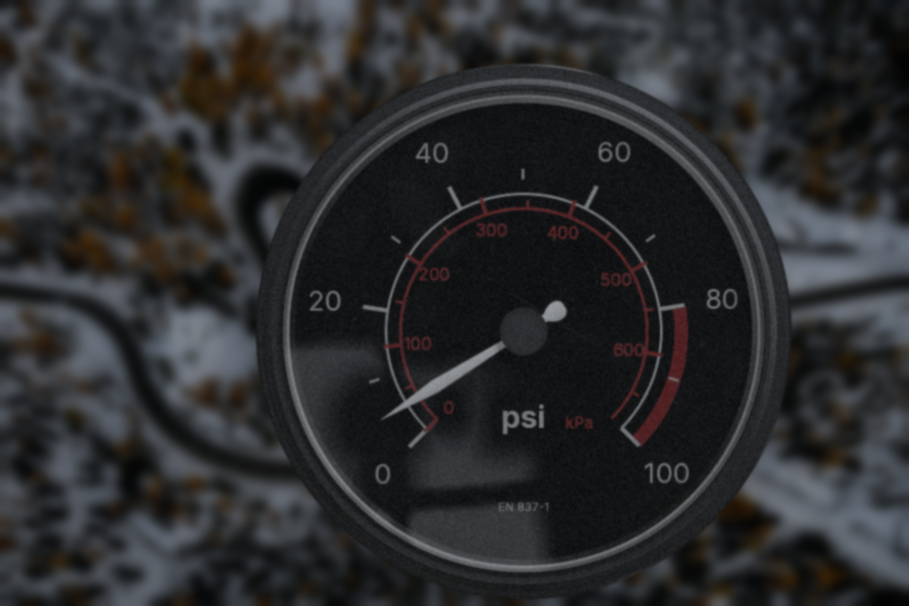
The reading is 5 psi
